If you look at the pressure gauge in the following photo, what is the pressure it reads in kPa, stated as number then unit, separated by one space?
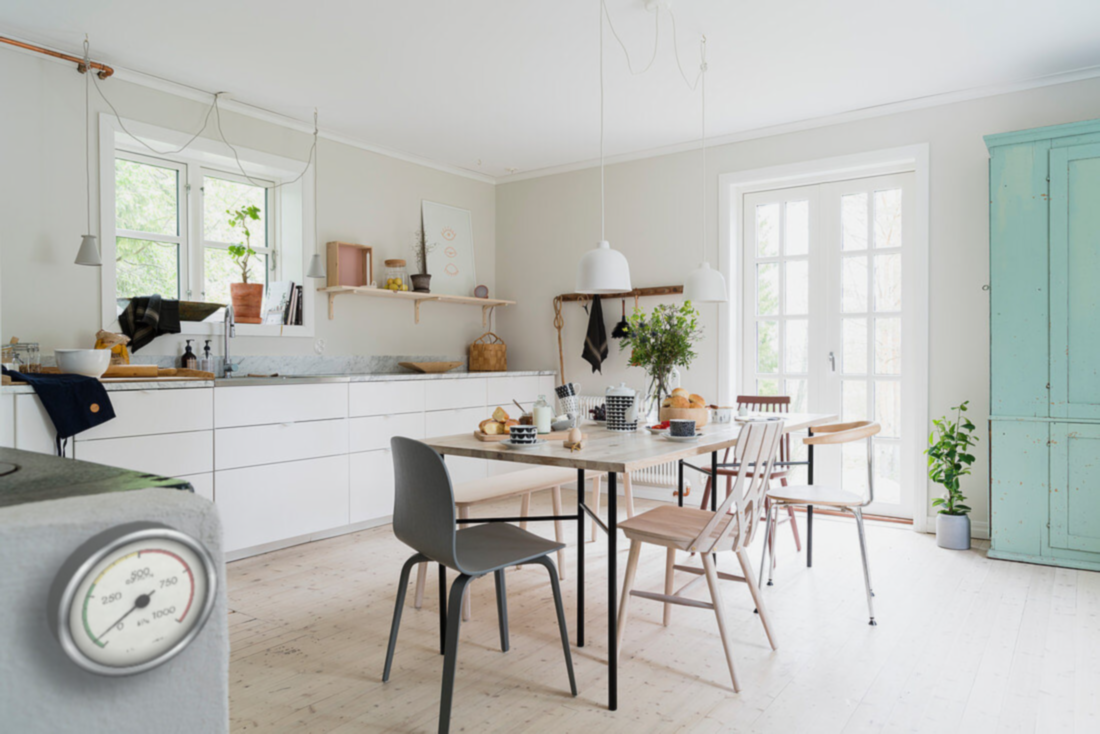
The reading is 50 kPa
